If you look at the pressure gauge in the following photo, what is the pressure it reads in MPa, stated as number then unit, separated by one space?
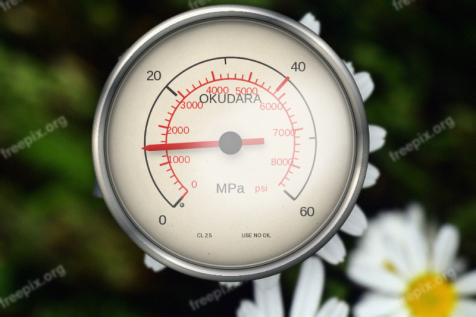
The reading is 10 MPa
